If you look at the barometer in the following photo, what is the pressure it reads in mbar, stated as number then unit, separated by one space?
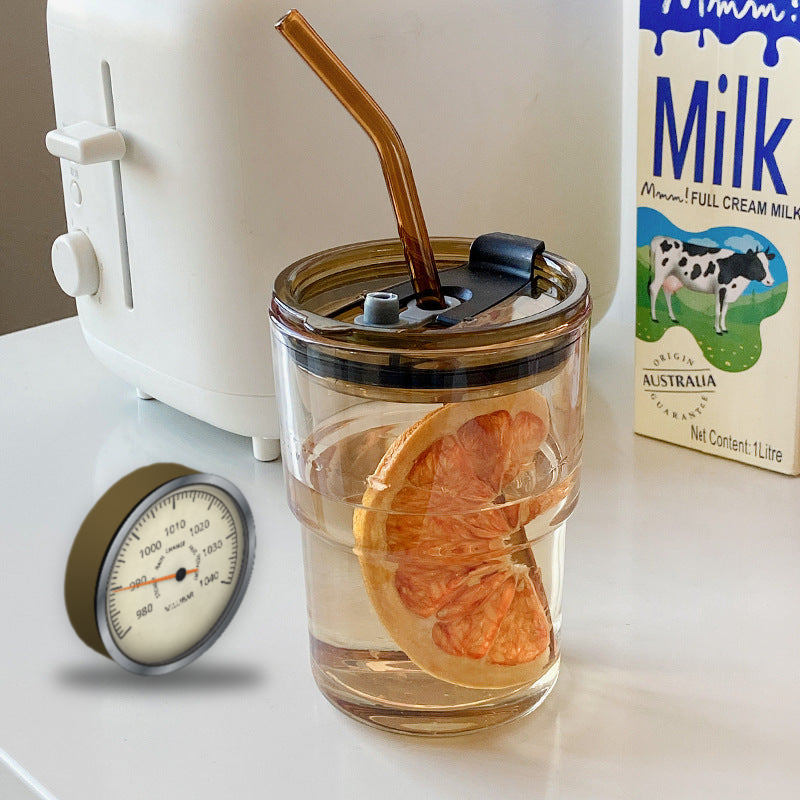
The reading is 990 mbar
